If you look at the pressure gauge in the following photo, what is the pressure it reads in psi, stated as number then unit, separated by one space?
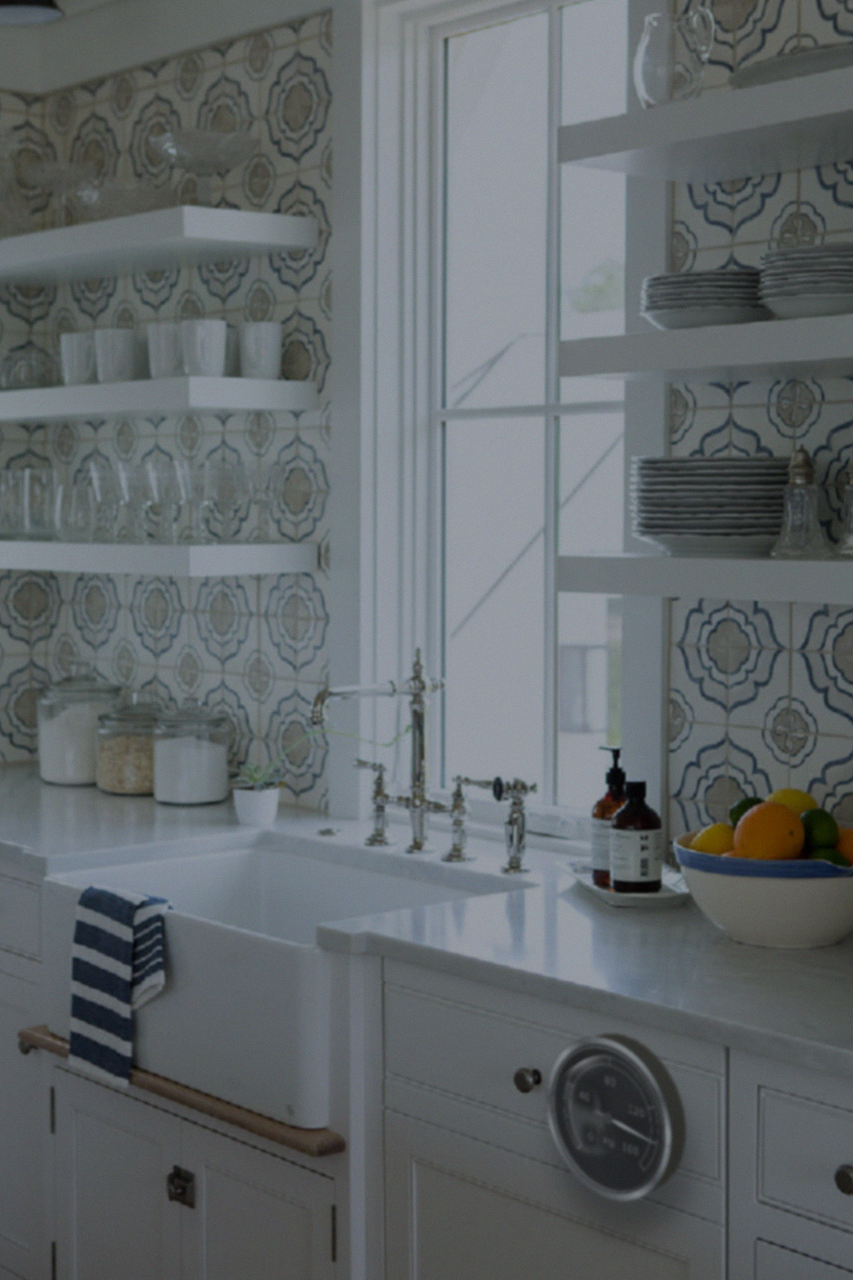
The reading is 140 psi
